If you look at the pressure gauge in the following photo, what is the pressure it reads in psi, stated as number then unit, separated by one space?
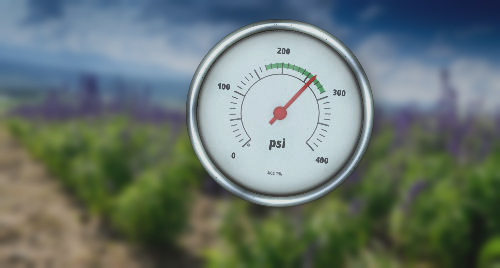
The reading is 260 psi
